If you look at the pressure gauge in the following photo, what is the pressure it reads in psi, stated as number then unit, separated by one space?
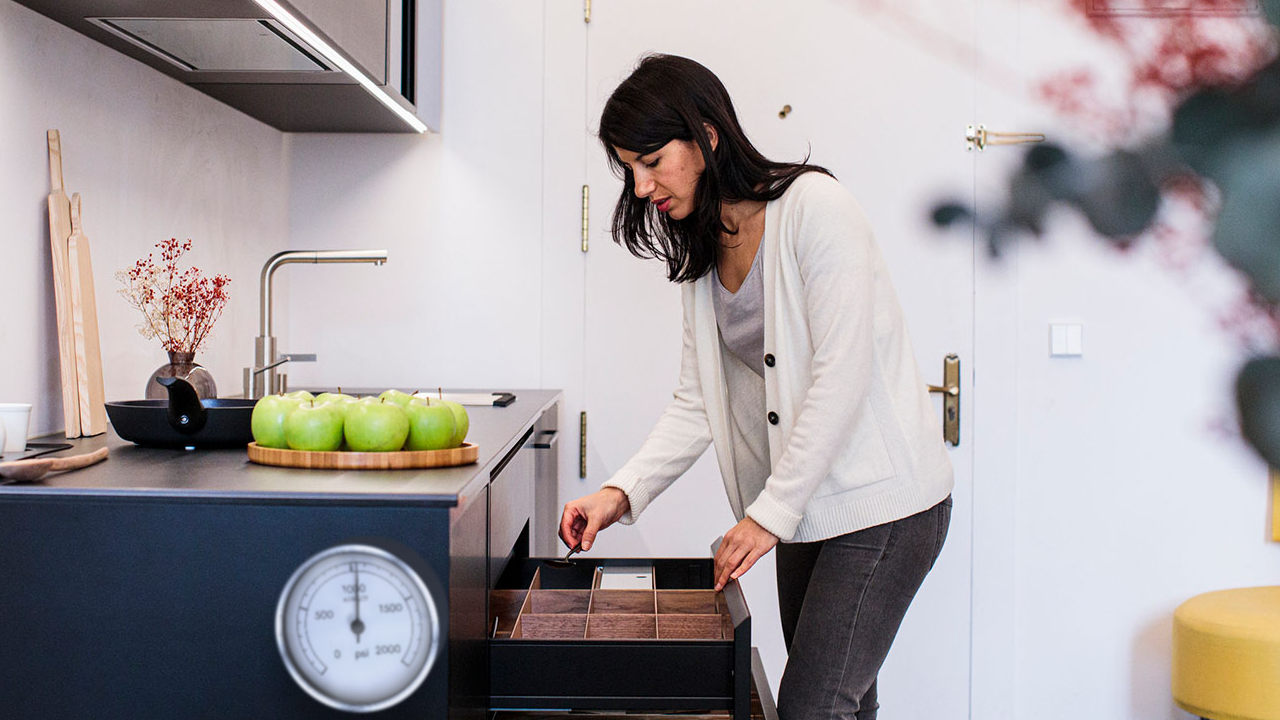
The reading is 1050 psi
